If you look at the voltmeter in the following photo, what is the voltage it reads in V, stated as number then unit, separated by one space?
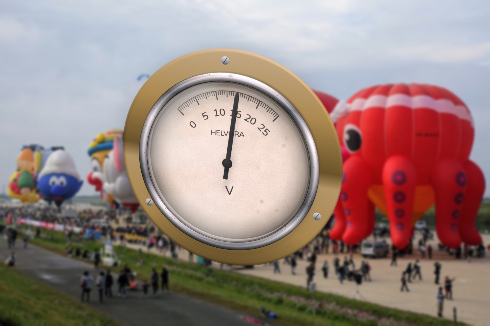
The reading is 15 V
